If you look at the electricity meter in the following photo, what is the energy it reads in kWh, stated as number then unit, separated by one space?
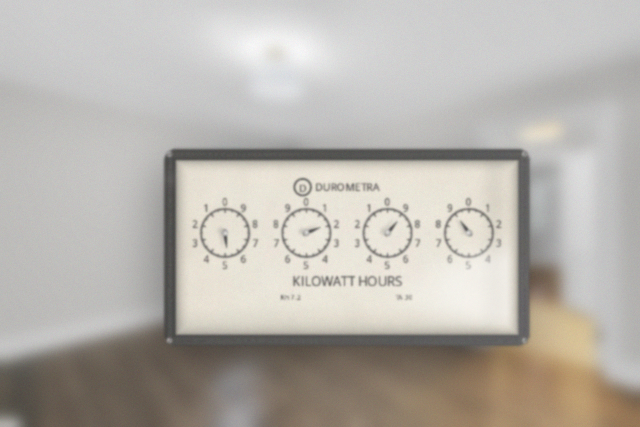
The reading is 5189 kWh
